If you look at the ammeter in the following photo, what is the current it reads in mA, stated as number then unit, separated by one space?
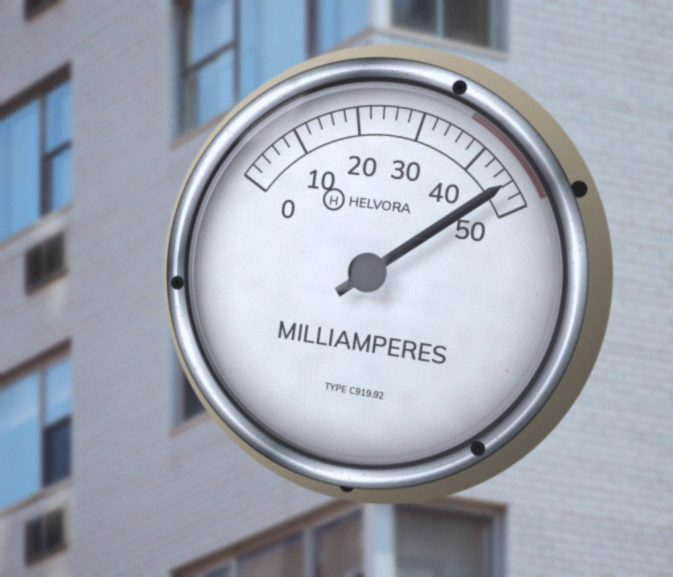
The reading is 46 mA
